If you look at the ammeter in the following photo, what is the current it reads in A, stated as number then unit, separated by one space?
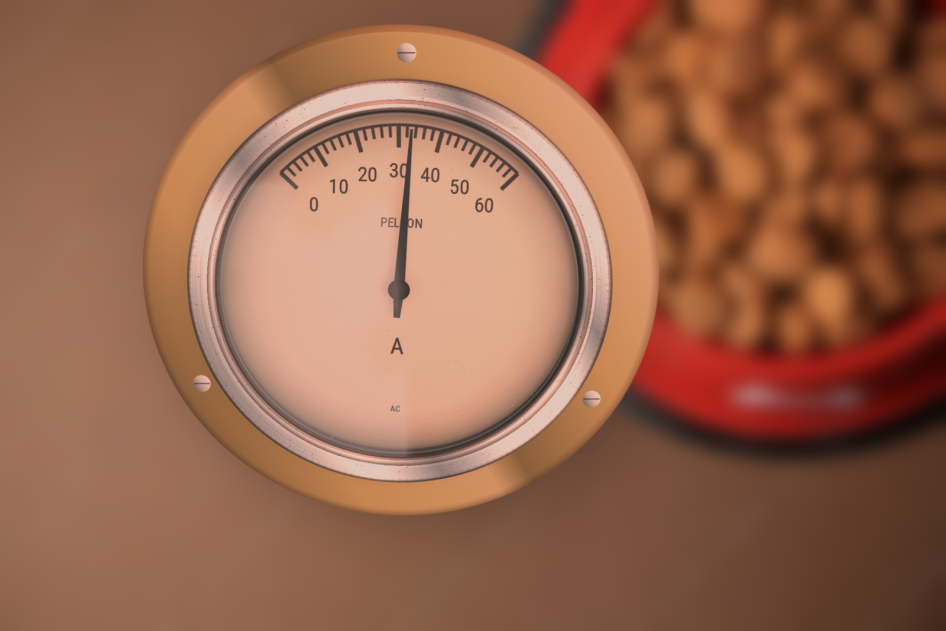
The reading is 33 A
